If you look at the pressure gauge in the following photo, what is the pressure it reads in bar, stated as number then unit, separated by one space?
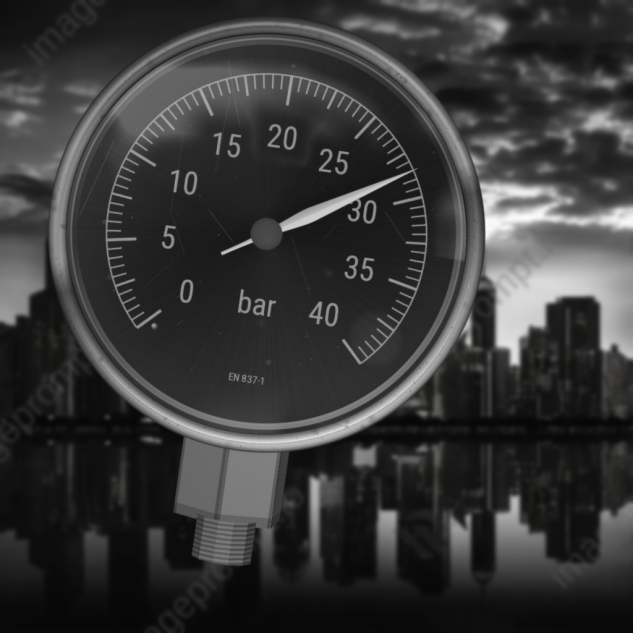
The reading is 28.5 bar
